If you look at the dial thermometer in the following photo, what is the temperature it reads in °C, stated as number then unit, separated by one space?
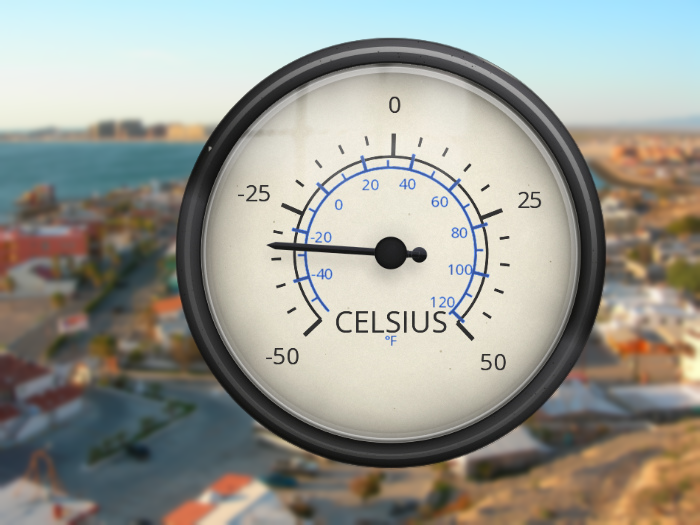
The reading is -32.5 °C
